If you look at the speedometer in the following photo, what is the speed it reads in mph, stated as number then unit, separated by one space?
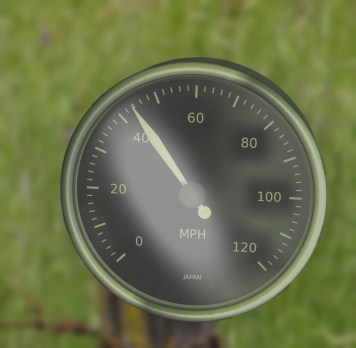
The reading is 44 mph
